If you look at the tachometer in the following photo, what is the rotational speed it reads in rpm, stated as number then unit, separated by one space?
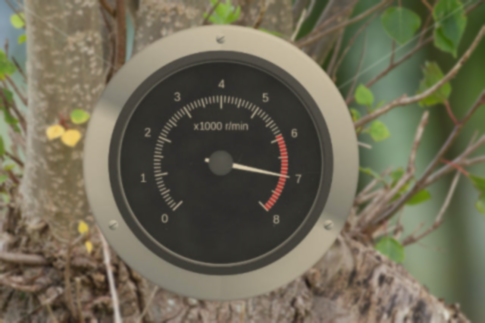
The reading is 7000 rpm
